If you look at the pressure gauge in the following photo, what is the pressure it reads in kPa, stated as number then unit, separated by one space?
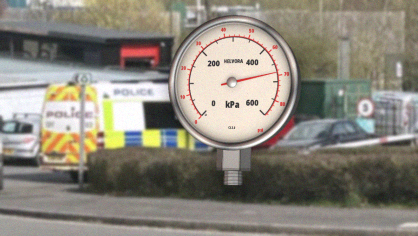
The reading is 475 kPa
